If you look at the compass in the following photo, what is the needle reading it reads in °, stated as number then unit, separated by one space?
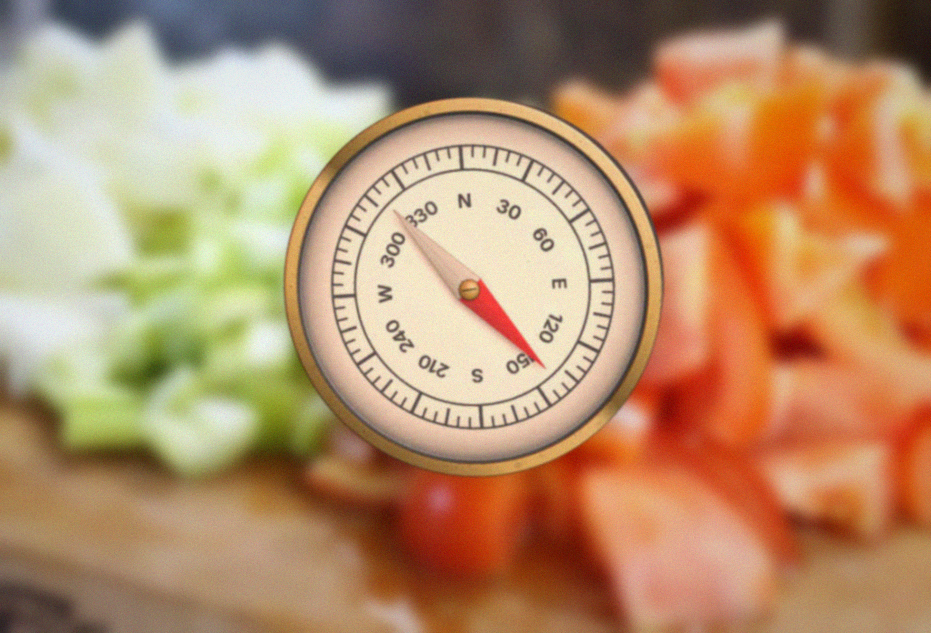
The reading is 140 °
